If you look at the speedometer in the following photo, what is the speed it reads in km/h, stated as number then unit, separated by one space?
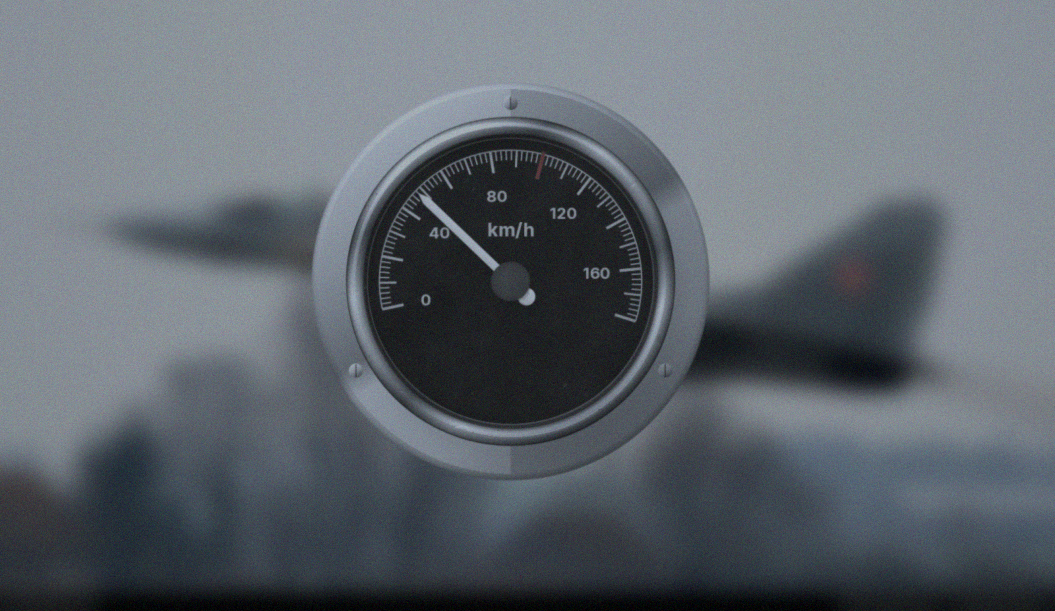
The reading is 48 km/h
